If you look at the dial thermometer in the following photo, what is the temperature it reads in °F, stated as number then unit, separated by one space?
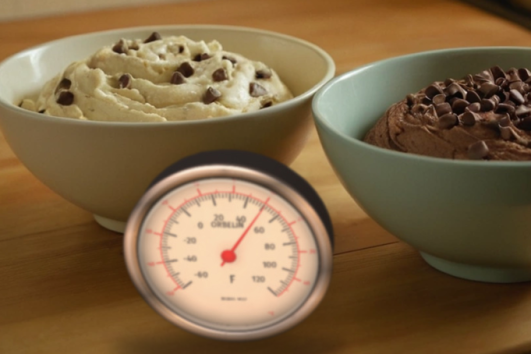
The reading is 50 °F
